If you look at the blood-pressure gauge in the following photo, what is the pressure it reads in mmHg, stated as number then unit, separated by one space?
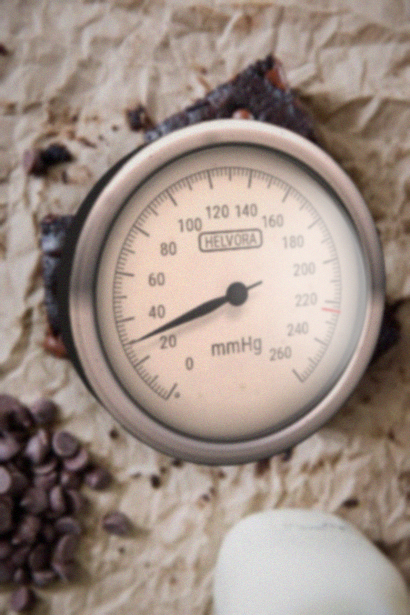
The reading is 30 mmHg
